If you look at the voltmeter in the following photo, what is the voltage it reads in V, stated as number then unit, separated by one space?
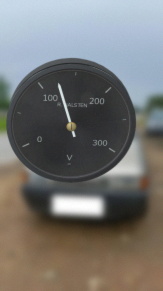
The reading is 125 V
